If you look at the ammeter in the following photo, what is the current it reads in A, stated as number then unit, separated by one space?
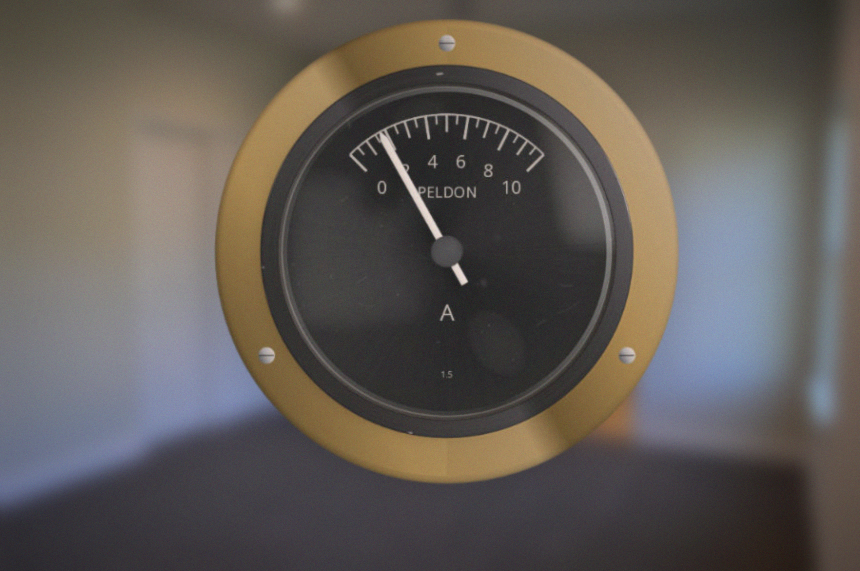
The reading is 1.75 A
